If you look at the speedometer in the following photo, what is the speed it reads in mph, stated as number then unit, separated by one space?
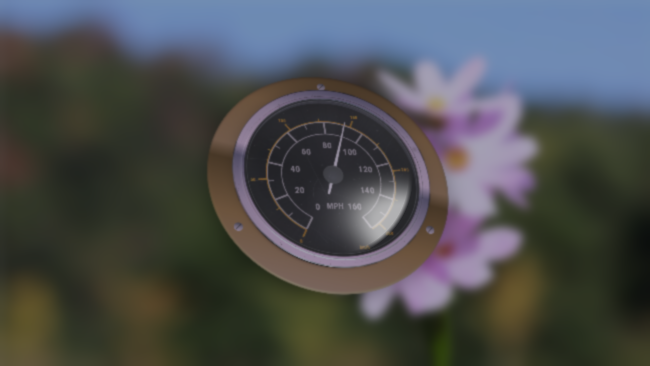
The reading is 90 mph
